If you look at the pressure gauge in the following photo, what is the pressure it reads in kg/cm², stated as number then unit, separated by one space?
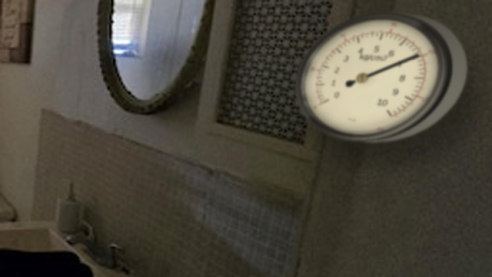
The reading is 7 kg/cm²
